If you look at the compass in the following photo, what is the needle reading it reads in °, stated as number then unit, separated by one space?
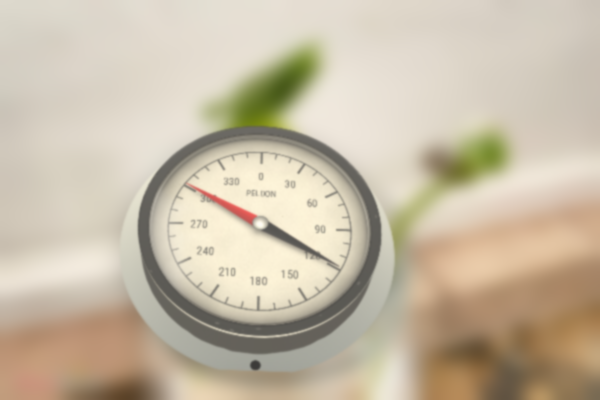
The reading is 300 °
